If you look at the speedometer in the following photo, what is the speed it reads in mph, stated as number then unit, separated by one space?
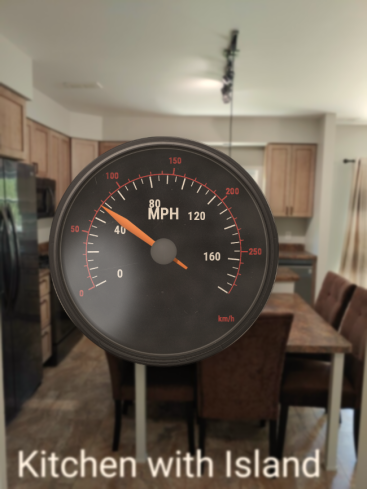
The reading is 47.5 mph
